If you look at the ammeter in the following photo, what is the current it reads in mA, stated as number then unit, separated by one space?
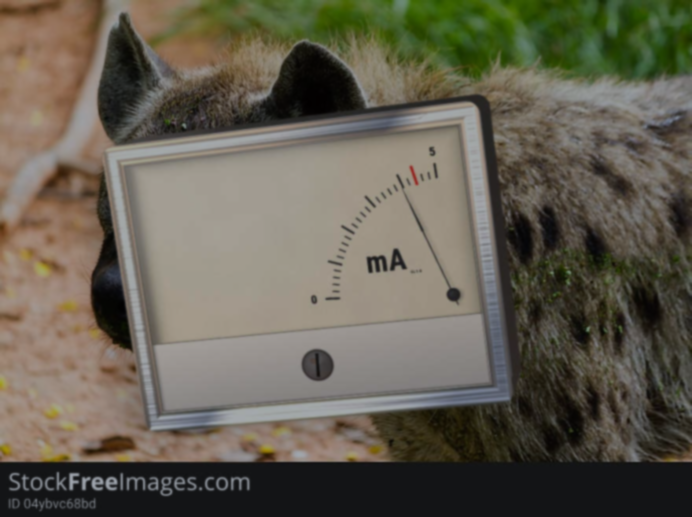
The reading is 4 mA
